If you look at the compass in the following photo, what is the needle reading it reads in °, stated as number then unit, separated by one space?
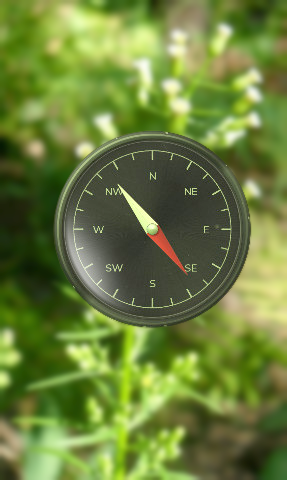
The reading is 142.5 °
